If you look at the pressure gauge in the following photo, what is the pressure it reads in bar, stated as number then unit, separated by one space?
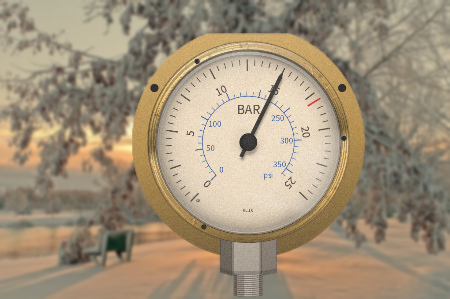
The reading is 15 bar
